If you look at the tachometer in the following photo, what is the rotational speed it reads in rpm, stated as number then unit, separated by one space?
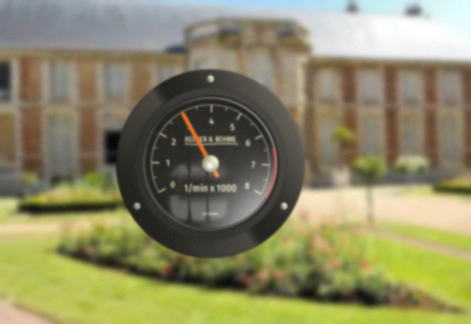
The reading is 3000 rpm
